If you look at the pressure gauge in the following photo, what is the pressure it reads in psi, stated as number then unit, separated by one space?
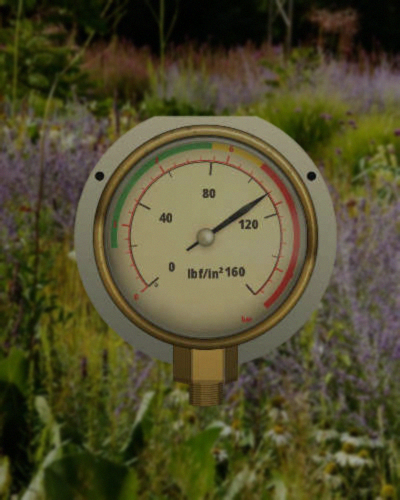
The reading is 110 psi
